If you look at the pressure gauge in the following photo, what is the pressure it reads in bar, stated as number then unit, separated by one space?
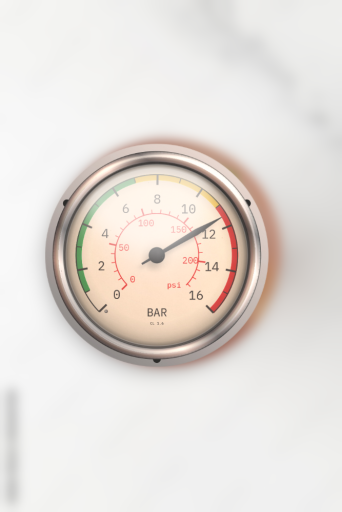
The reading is 11.5 bar
